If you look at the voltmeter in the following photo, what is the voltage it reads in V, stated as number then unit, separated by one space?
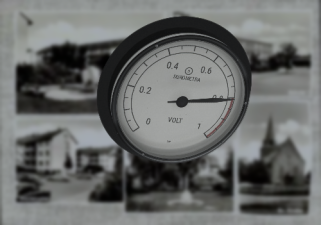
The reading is 0.8 V
